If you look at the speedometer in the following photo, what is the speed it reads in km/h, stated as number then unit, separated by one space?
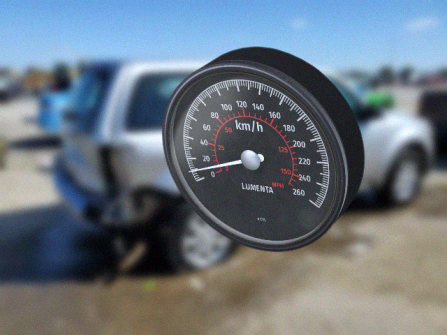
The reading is 10 km/h
